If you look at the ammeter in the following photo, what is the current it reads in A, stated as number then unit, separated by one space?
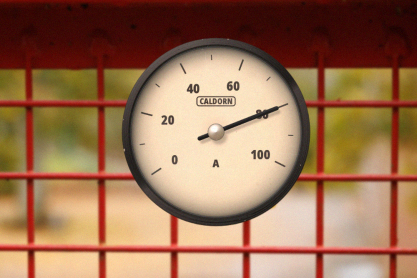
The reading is 80 A
